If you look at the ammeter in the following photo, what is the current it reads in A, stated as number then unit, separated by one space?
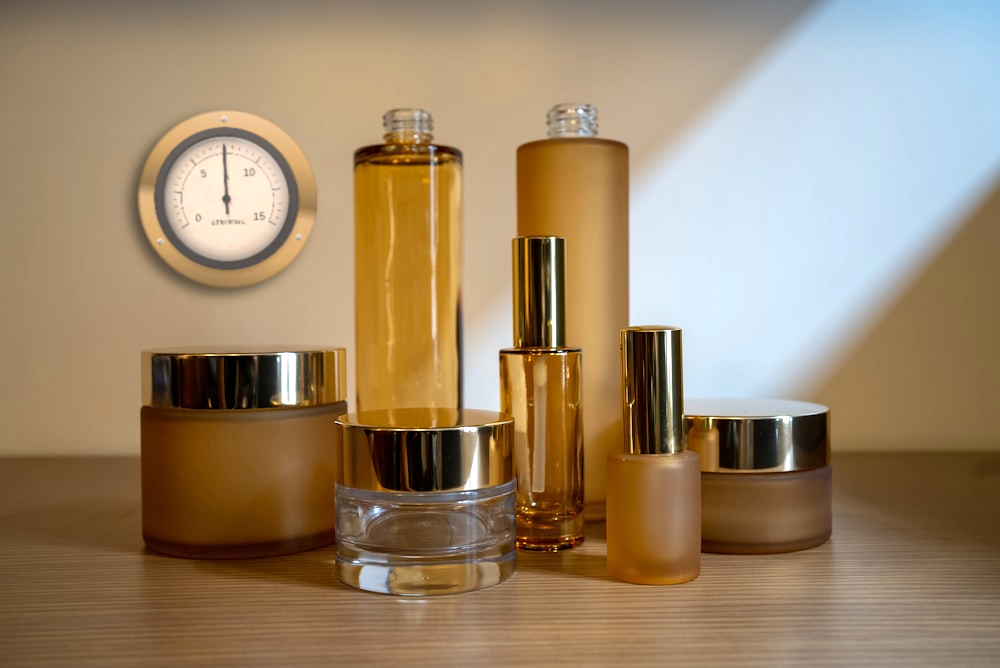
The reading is 7.5 A
